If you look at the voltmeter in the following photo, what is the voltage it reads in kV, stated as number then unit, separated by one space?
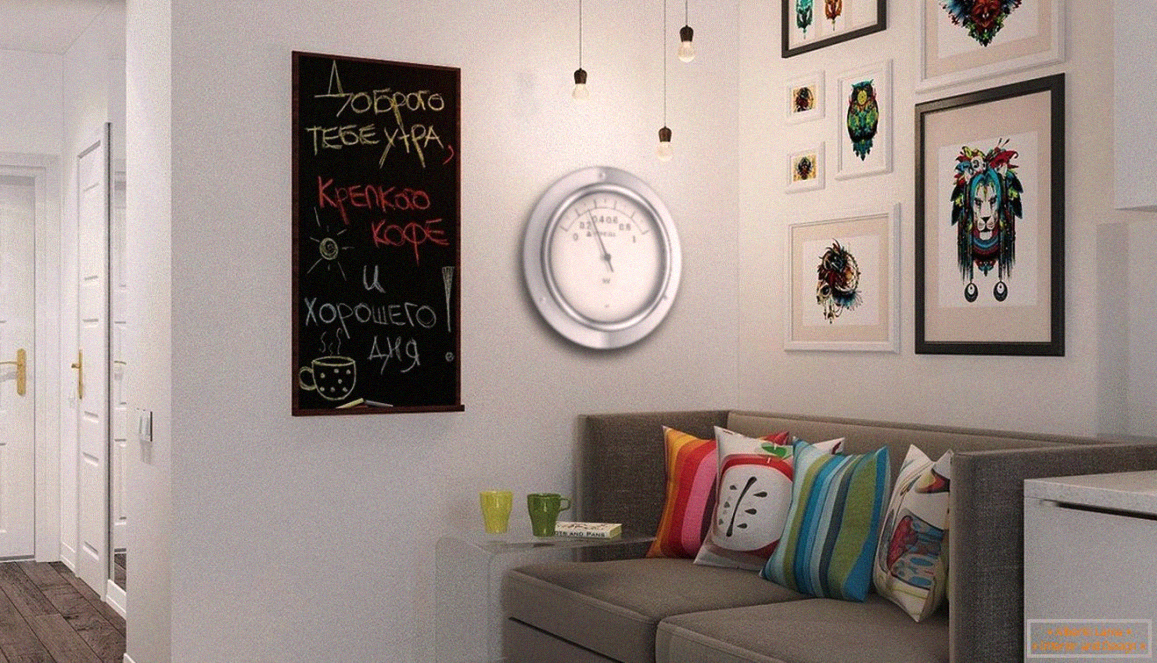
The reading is 0.3 kV
